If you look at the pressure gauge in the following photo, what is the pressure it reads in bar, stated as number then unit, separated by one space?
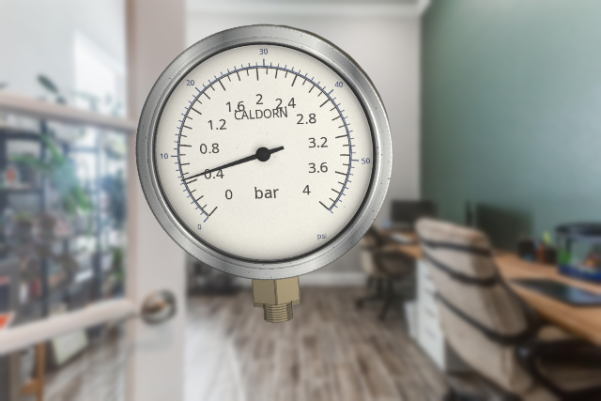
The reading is 0.45 bar
